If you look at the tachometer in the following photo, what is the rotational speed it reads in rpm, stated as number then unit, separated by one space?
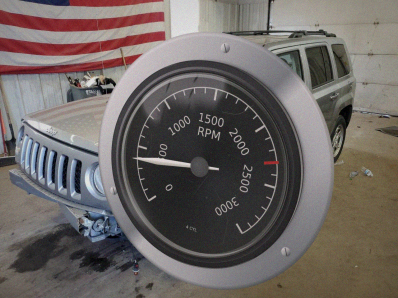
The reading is 400 rpm
